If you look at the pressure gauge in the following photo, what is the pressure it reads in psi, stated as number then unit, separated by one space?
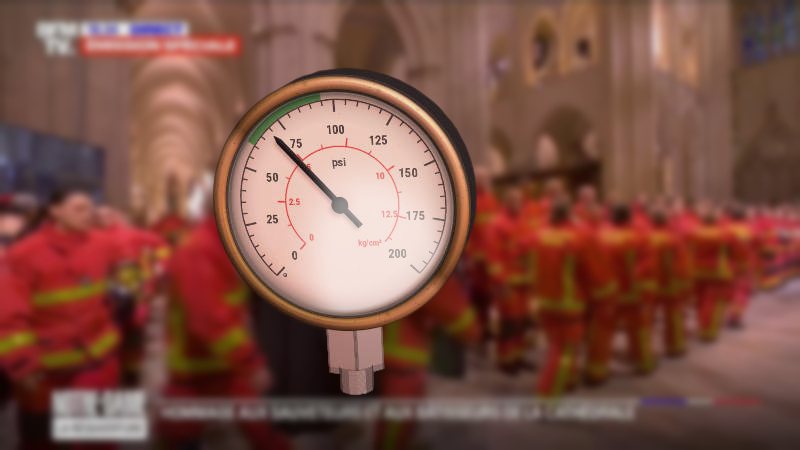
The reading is 70 psi
